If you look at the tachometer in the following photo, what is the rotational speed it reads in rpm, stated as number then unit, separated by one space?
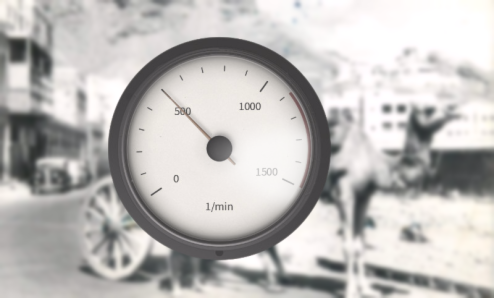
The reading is 500 rpm
